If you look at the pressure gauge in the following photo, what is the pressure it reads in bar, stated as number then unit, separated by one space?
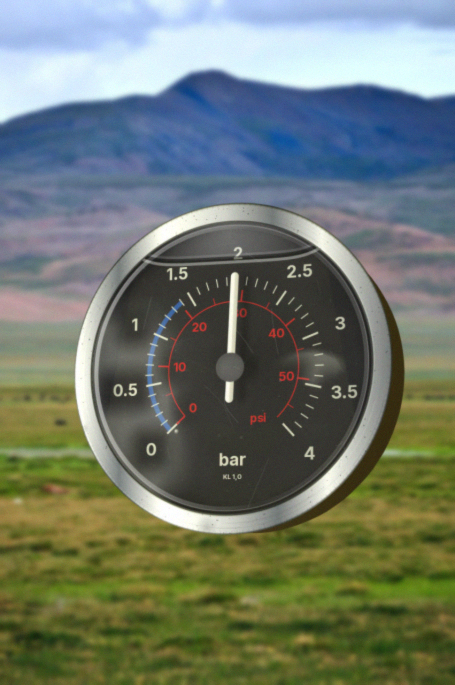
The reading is 2 bar
